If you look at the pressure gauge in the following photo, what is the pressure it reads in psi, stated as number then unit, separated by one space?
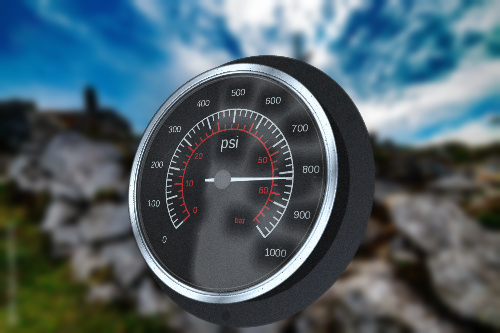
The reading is 820 psi
